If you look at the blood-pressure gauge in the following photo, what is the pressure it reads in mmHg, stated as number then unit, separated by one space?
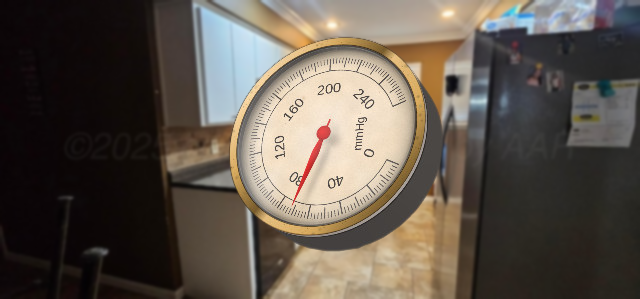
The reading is 70 mmHg
